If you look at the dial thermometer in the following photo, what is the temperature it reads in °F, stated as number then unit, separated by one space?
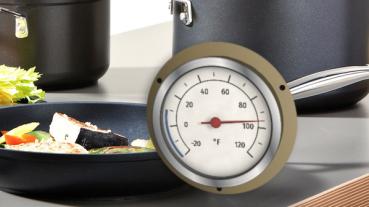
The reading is 95 °F
